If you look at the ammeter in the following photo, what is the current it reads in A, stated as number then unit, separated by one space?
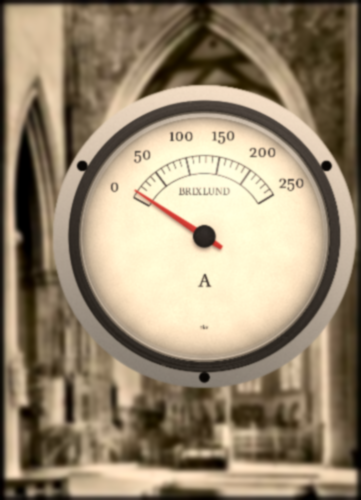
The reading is 10 A
